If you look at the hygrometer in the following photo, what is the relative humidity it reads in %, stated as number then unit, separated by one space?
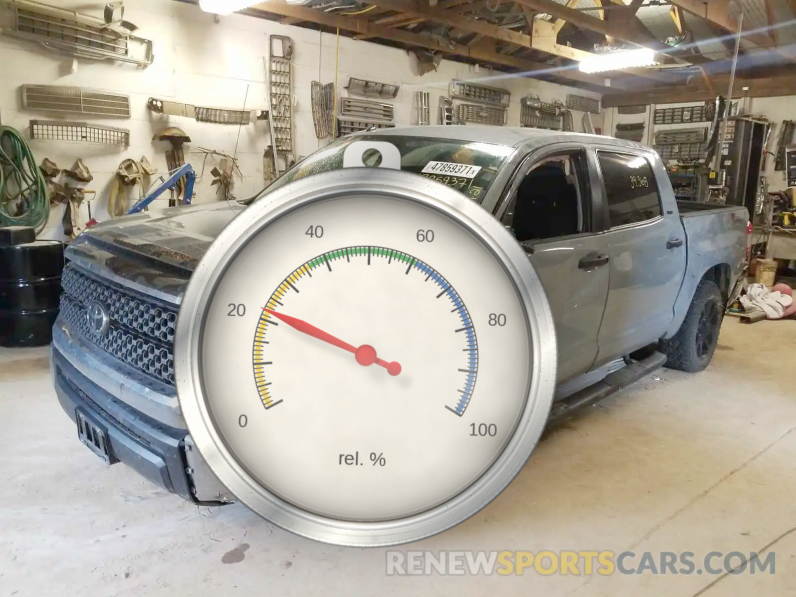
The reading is 22 %
